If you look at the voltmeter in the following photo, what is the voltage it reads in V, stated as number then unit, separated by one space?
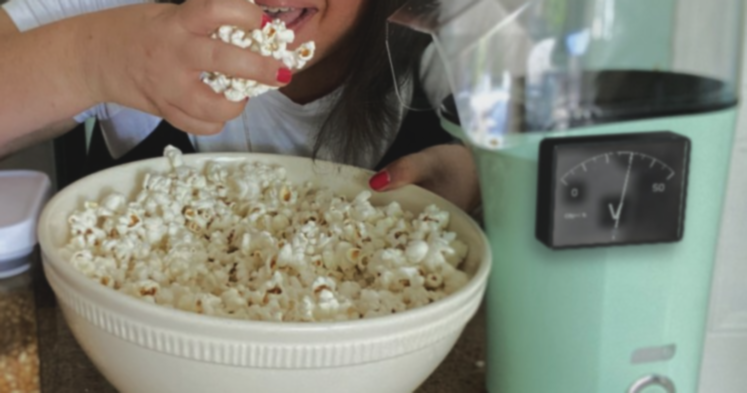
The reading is 30 V
